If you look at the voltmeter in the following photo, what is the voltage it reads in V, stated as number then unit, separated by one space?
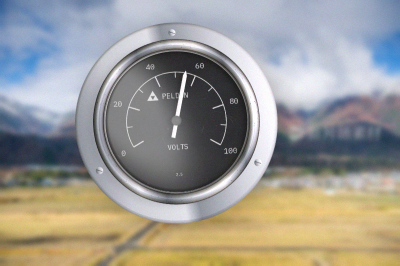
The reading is 55 V
